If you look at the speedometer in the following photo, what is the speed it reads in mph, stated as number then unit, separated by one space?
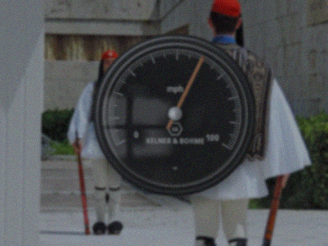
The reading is 60 mph
